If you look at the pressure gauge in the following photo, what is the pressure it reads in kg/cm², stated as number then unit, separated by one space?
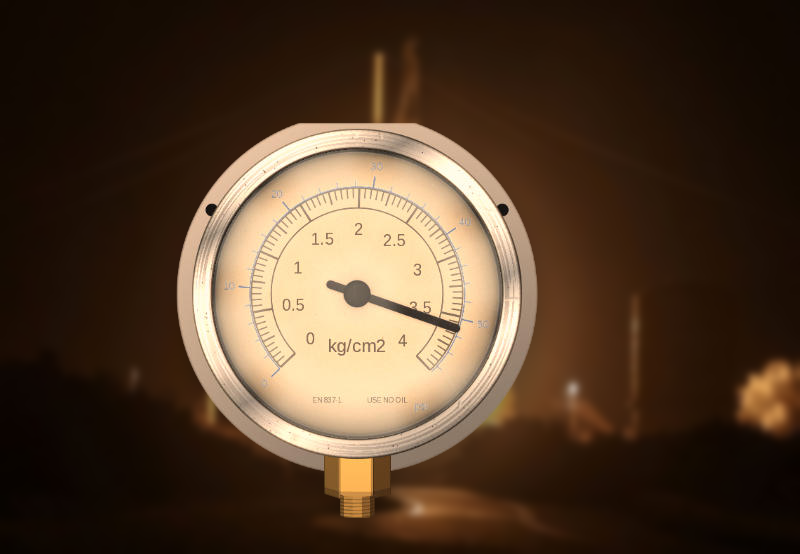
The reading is 3.6 kg/cm²
